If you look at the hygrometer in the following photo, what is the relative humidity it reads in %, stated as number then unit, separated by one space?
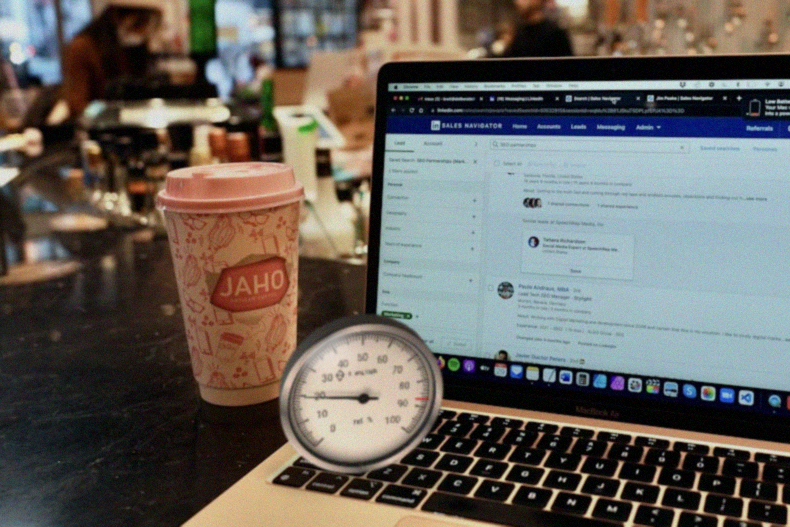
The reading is 20 %
